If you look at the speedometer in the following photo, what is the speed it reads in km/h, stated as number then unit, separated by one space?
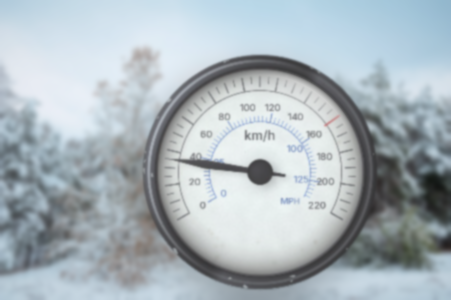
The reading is 35 km/h
